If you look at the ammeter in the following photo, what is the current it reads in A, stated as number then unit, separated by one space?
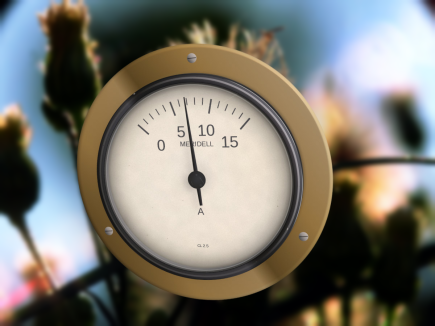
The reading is 7 A
